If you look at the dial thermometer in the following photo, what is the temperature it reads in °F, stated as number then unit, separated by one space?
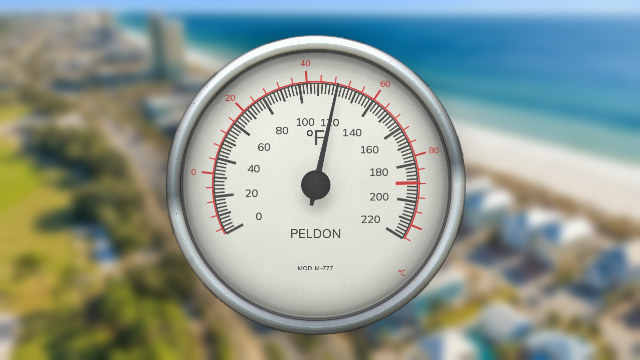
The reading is 120 °F
